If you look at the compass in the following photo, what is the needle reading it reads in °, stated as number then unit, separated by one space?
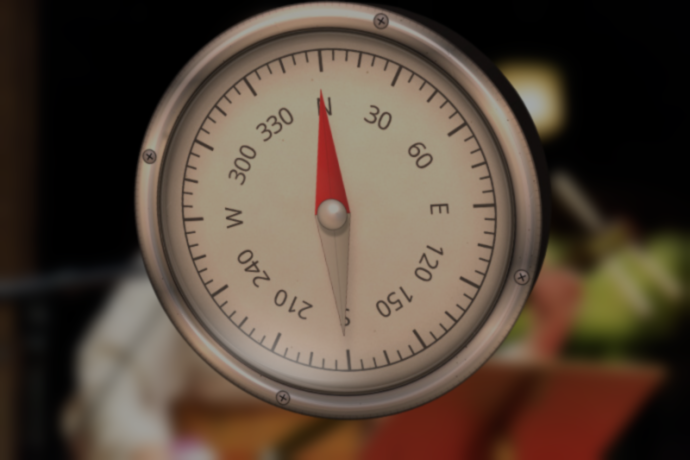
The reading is 0 °
